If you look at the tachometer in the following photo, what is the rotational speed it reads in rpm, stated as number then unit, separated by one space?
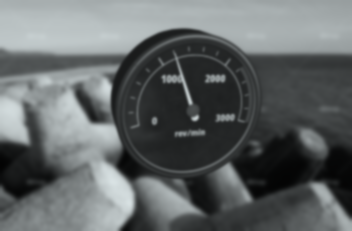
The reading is 1200 rpm
